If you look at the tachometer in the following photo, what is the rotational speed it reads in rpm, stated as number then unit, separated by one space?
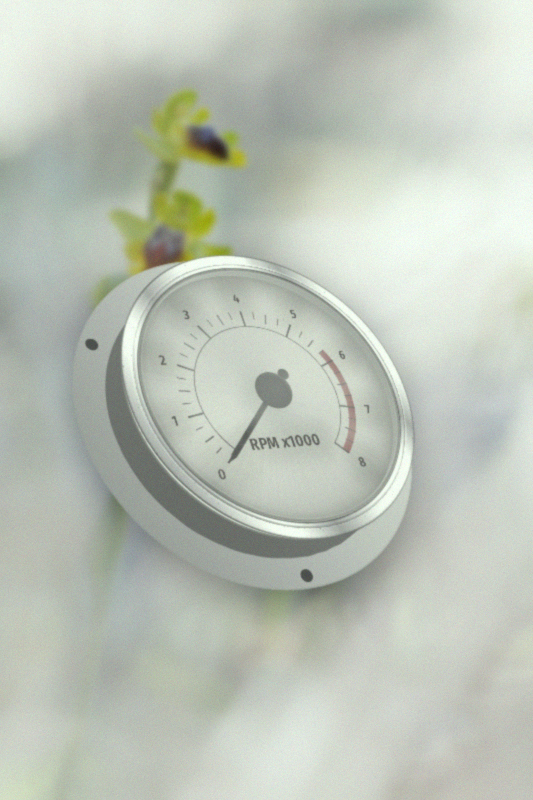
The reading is 0 rpm
